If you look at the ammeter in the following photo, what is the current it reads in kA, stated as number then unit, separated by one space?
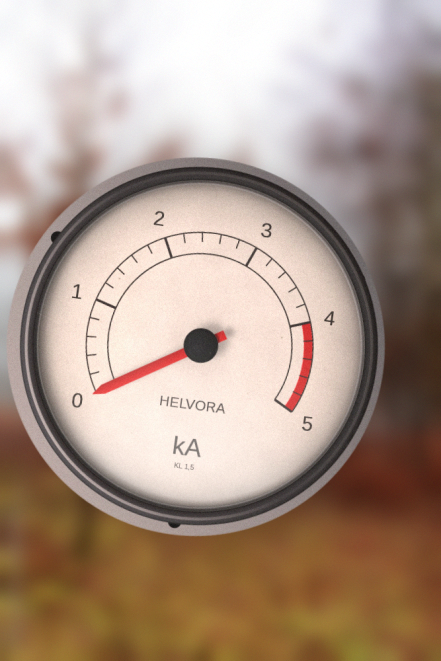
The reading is 0 kA
